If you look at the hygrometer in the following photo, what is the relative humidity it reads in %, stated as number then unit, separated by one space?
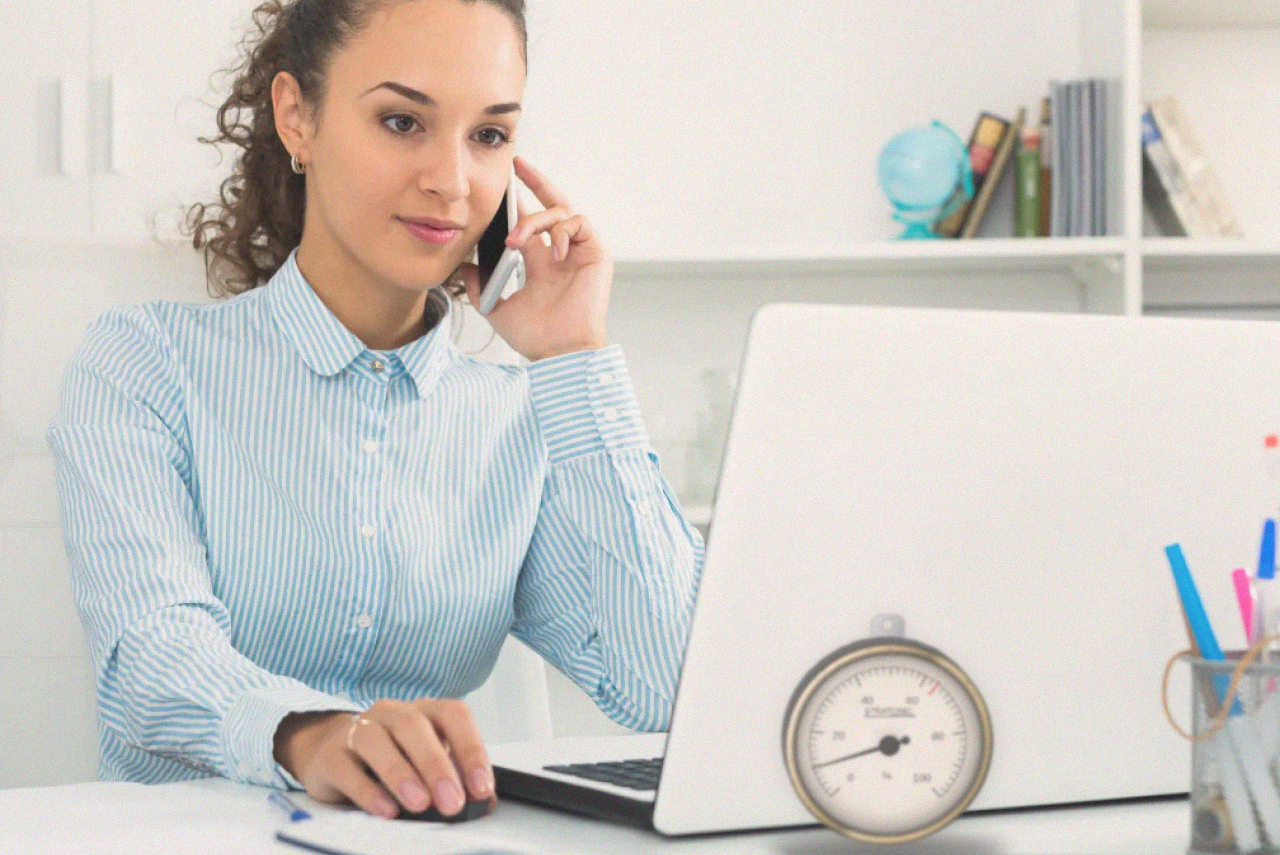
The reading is 10 %
